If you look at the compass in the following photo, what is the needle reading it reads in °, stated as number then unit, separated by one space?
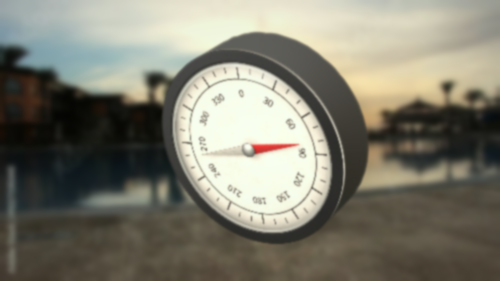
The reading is 80 °
